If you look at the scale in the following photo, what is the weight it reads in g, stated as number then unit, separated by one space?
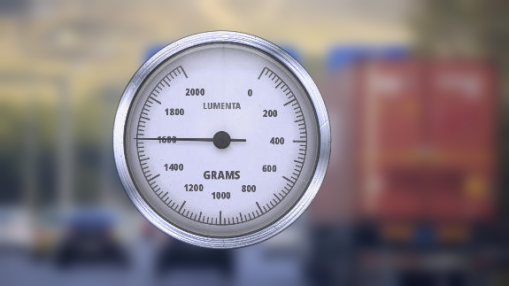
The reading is 1600 g
